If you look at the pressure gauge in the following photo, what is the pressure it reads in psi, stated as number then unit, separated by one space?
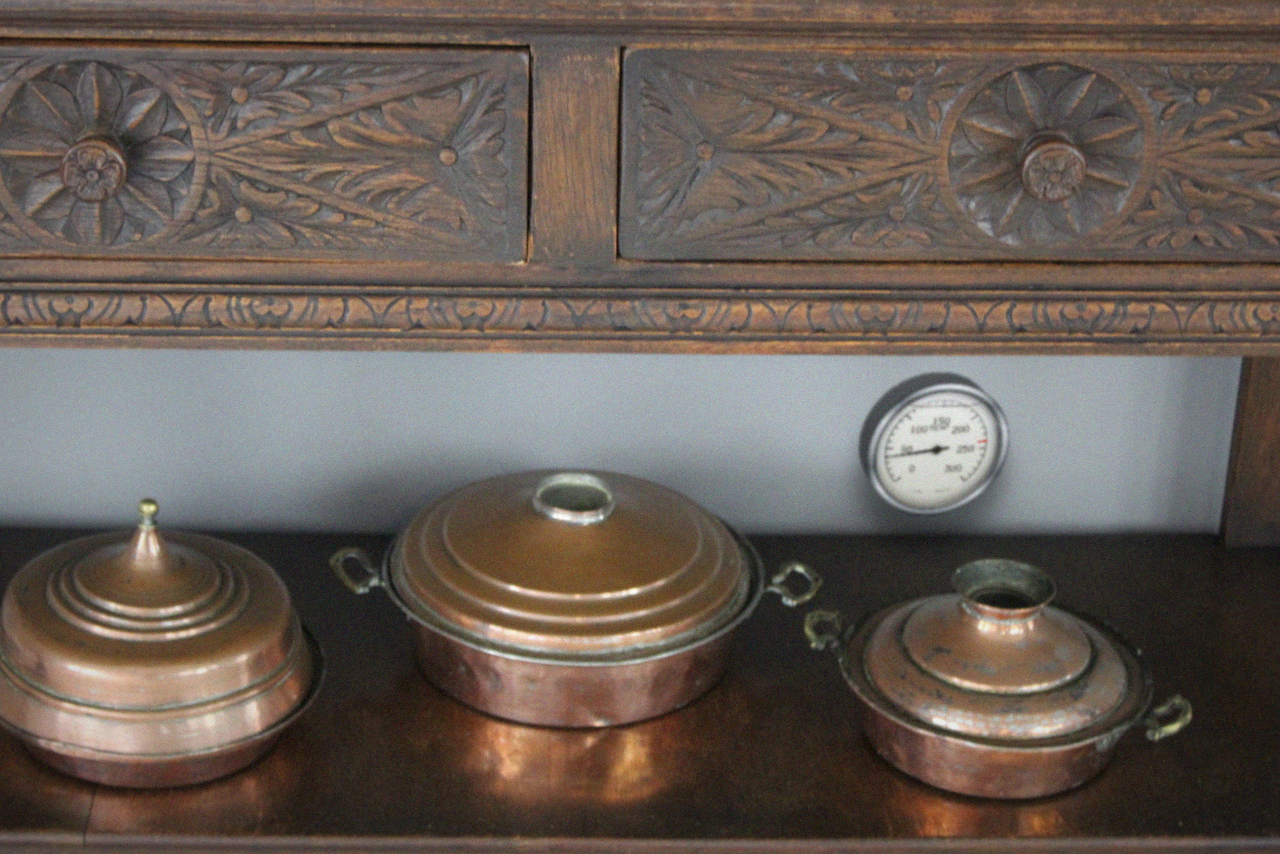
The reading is 40 psi
